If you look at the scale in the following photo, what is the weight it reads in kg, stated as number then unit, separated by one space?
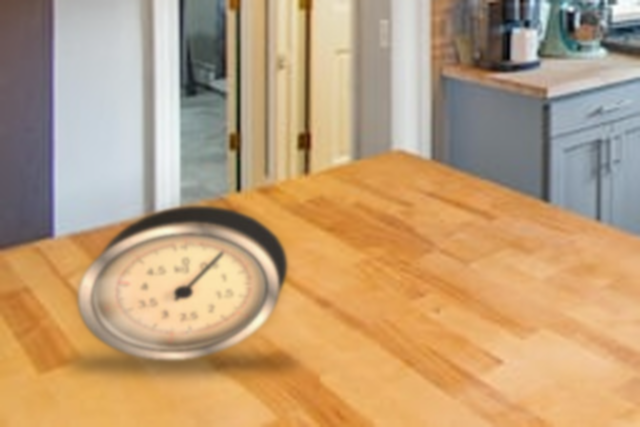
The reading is 0.5 kg
